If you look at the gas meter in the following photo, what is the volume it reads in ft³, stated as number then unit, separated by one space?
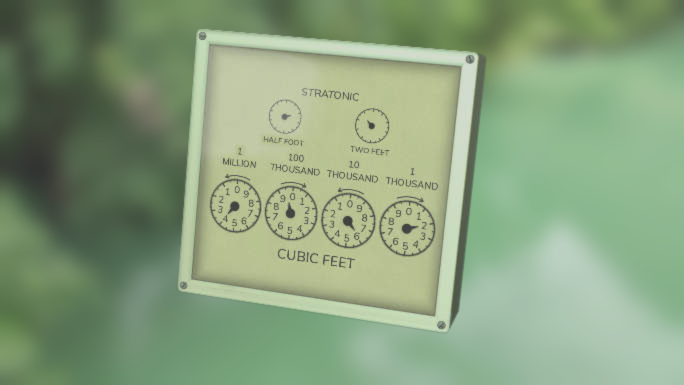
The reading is 396200 ft³
